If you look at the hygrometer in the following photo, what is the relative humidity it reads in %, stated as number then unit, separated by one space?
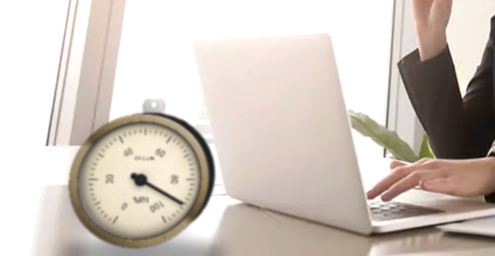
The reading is 90 %
